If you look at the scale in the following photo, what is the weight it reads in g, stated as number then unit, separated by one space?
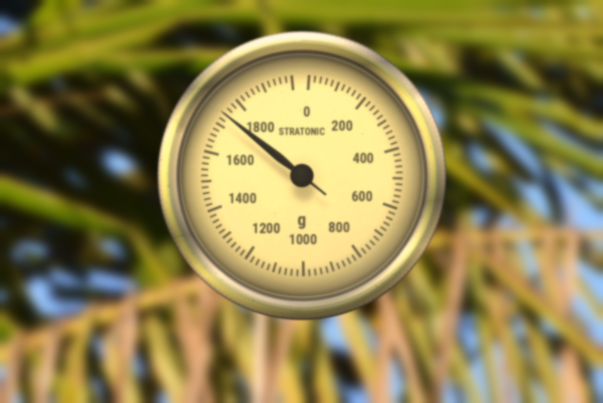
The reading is 1740 g
